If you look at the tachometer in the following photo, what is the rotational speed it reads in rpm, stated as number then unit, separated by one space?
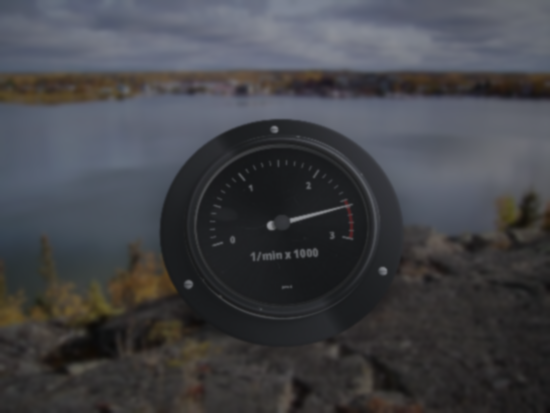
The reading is 2600 rpm
